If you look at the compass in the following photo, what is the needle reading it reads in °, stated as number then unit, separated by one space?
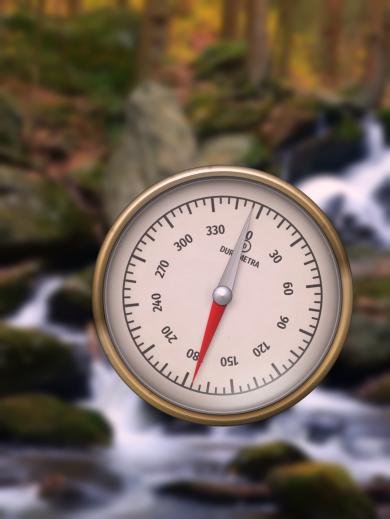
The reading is 175 °
